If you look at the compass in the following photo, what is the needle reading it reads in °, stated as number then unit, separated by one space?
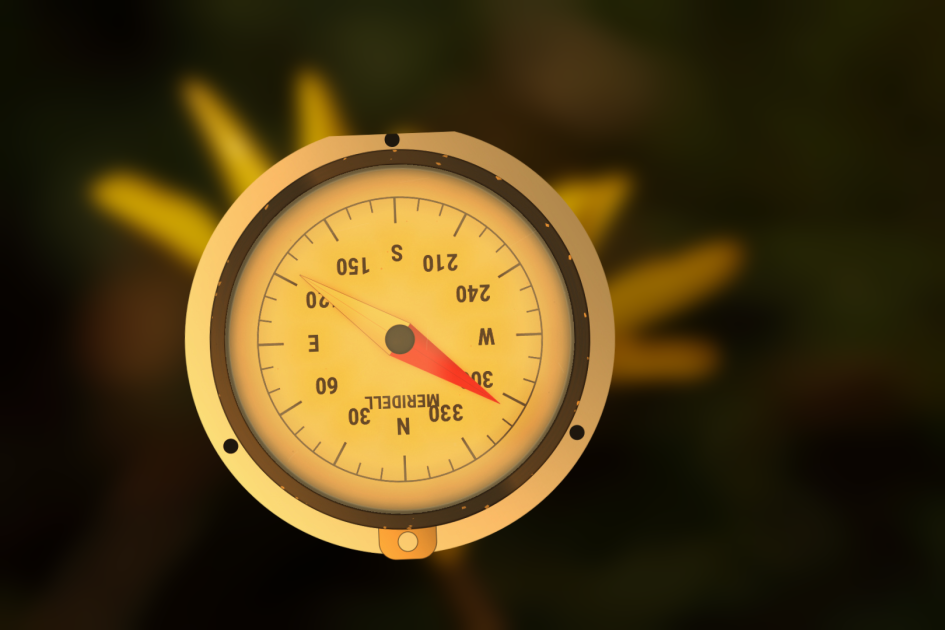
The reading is 305 °
